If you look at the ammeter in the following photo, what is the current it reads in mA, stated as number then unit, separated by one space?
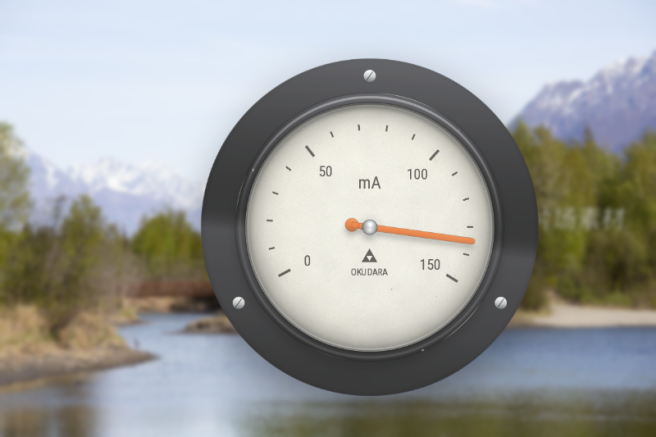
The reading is 135 mA
